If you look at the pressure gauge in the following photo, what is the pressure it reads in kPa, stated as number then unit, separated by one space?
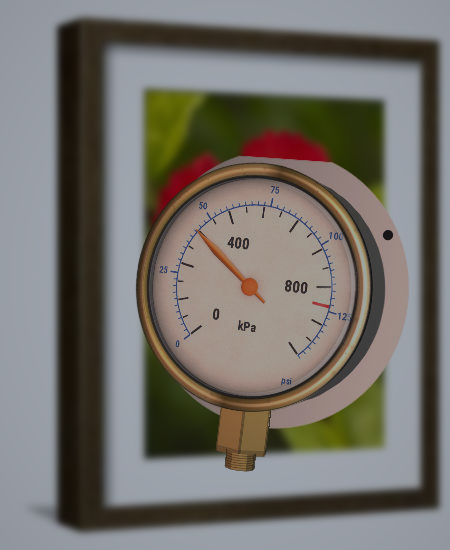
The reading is 300 kPa
